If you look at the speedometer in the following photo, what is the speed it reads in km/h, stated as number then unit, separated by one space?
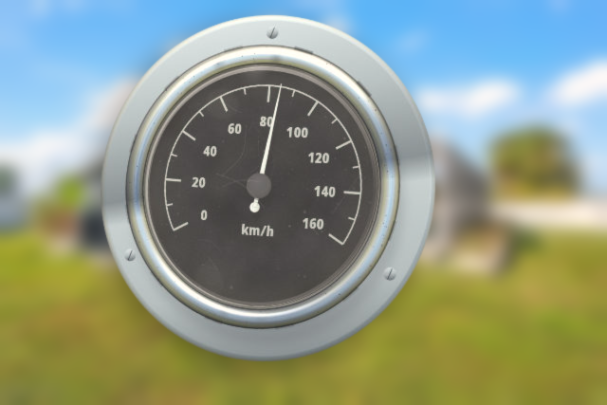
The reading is 85 km/h
